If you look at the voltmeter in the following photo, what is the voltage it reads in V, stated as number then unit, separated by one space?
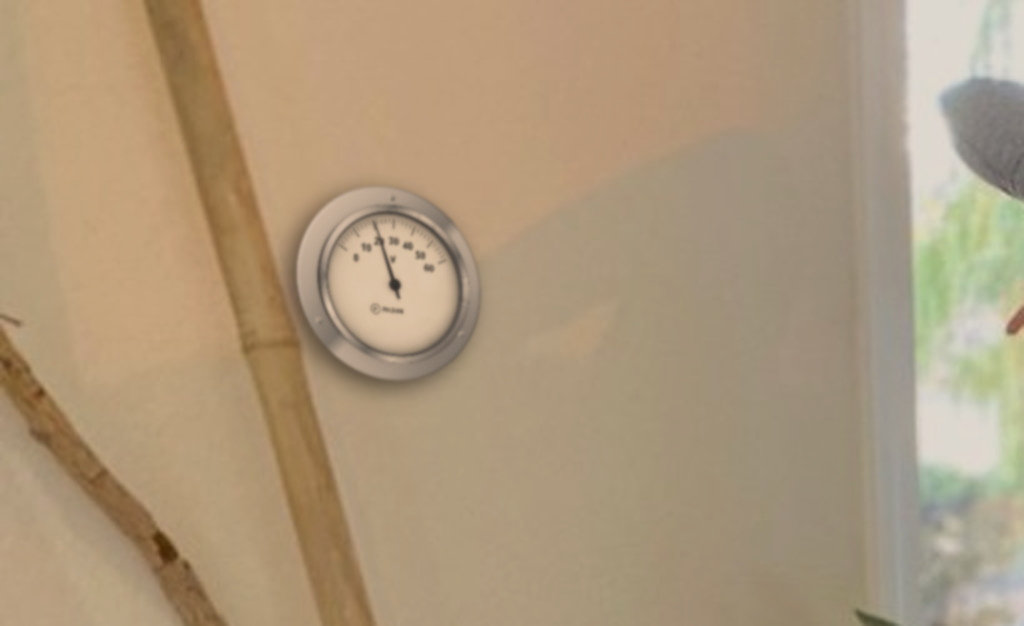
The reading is 20 V
